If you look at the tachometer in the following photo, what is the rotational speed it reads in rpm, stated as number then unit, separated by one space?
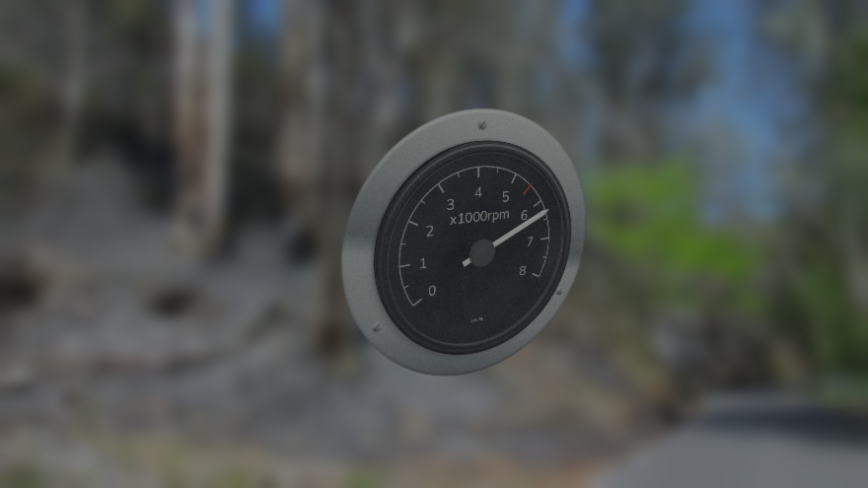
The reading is 6250 rpm
